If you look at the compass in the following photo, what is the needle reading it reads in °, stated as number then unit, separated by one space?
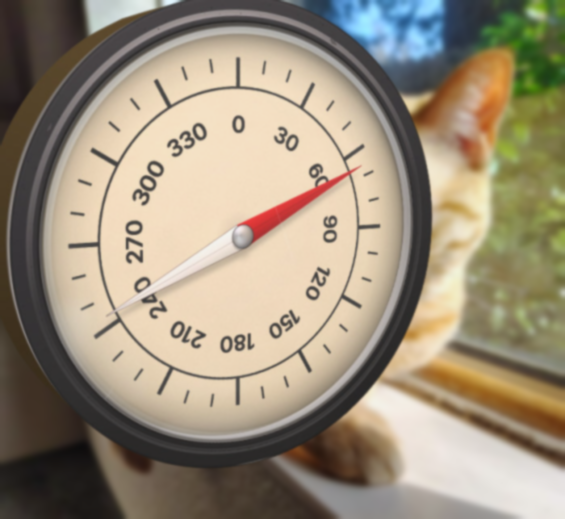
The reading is 65 °
